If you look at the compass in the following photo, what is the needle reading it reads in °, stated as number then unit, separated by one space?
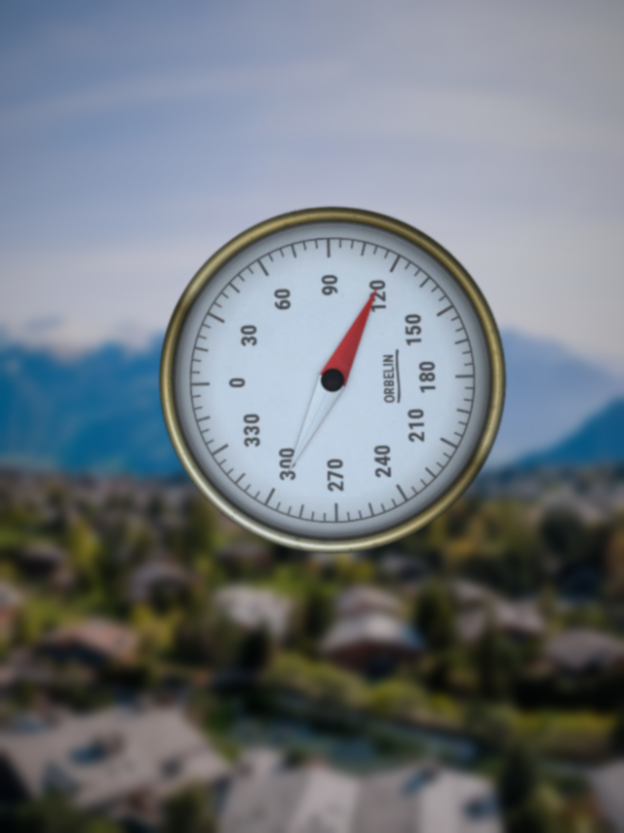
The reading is 117.5 °
